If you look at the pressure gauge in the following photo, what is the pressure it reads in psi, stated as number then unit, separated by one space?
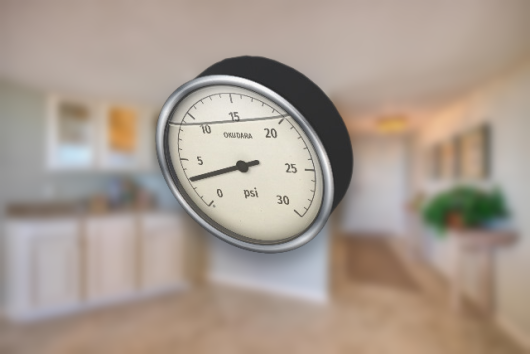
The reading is 3 psi
